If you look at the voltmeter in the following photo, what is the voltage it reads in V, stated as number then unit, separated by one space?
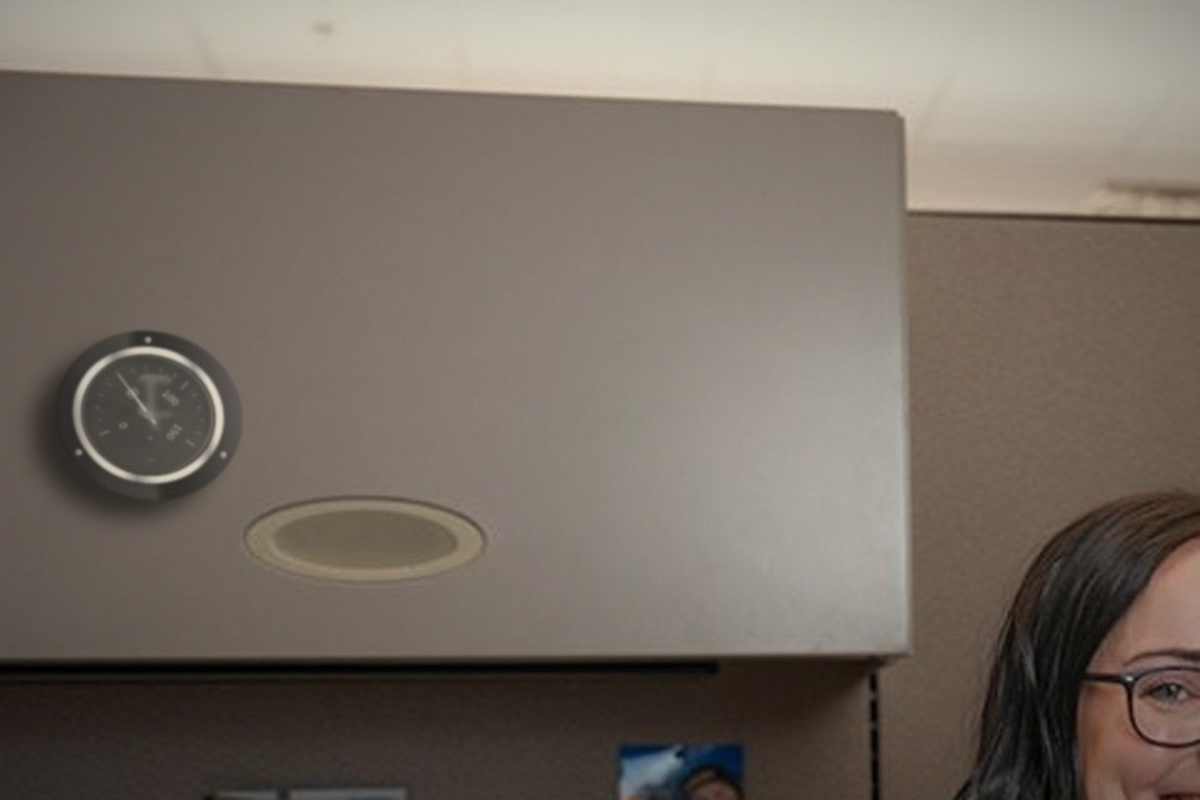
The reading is 50 V
